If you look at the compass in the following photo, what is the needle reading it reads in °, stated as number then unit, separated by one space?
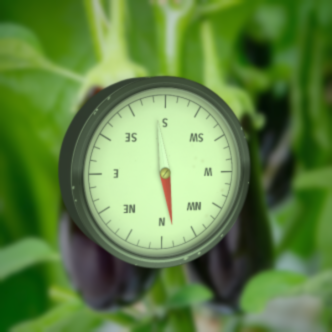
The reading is 350 °
